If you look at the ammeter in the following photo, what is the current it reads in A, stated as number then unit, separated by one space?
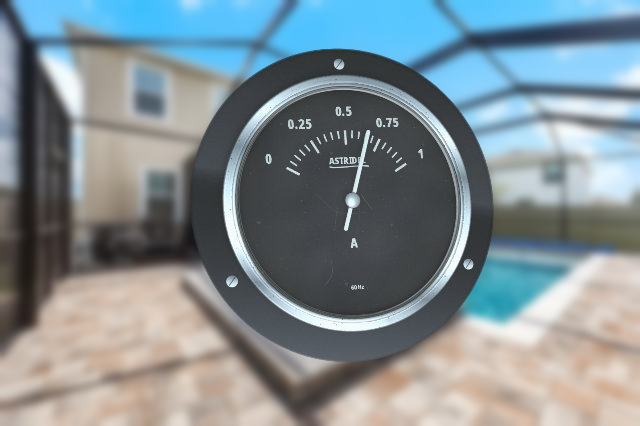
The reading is 0.65 A
